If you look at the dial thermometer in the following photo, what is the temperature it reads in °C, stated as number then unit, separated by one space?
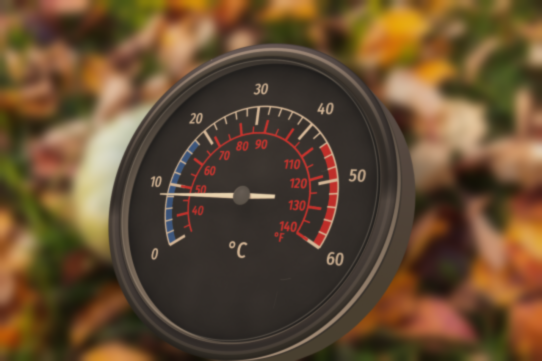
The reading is 8 °C
